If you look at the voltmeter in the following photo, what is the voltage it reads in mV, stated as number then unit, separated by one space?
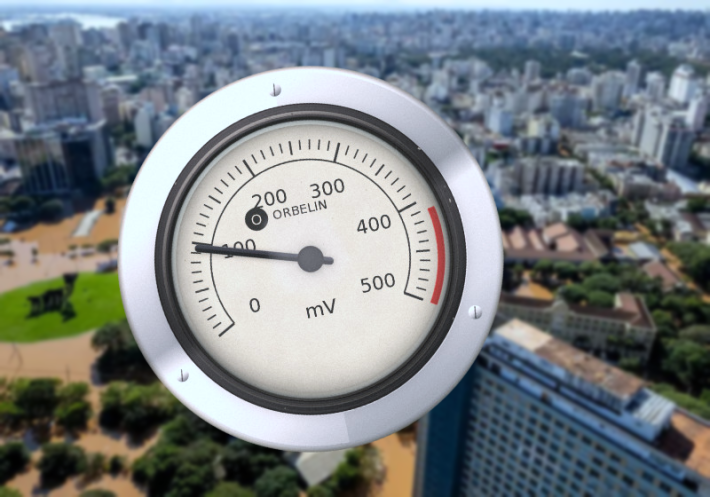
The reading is 95 mV
